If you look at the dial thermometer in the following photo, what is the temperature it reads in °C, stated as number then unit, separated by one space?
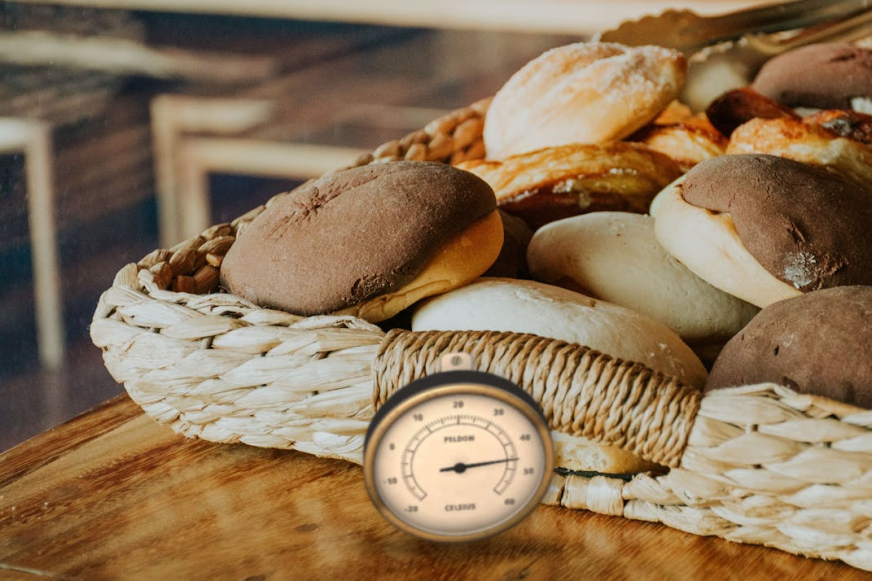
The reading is 45 °C
